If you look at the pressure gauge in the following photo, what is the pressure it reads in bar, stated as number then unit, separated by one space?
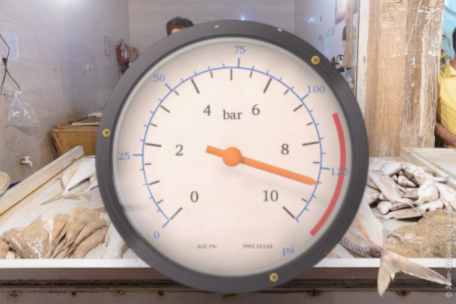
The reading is 9 bar
